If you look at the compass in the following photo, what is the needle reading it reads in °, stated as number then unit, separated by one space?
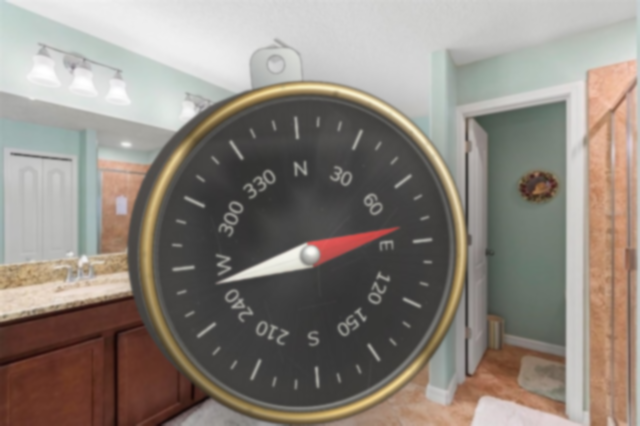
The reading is 80 °
